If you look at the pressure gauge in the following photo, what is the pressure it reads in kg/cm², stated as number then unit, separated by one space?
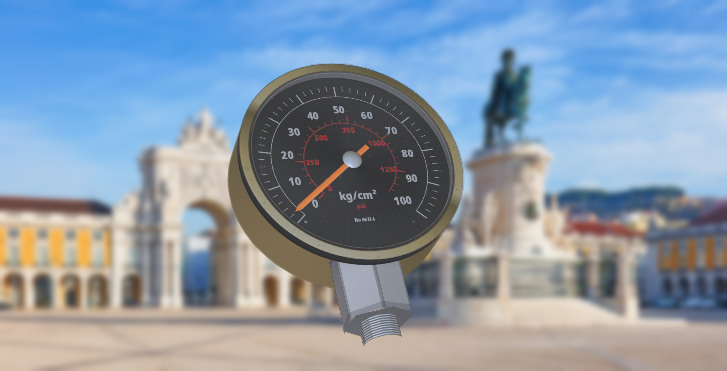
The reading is 2 kg/cm²
